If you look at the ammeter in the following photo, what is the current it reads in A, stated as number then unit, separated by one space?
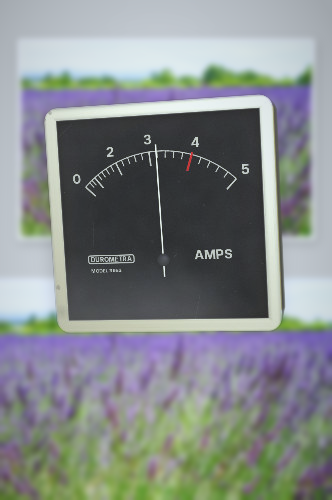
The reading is 3.2 A
